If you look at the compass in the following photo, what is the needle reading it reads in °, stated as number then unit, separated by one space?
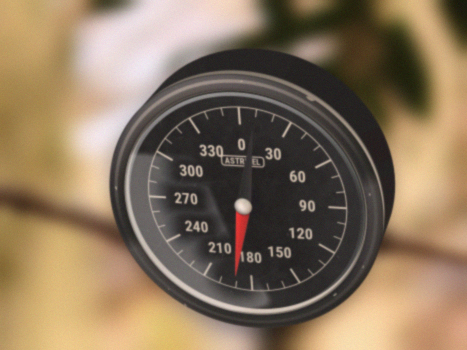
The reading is 190 °
